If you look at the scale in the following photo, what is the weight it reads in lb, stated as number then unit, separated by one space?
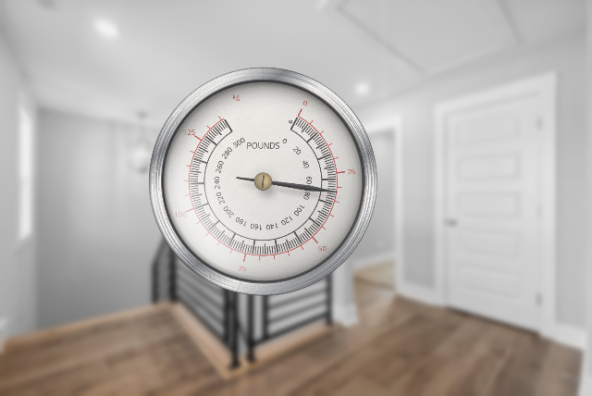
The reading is 70 lb
